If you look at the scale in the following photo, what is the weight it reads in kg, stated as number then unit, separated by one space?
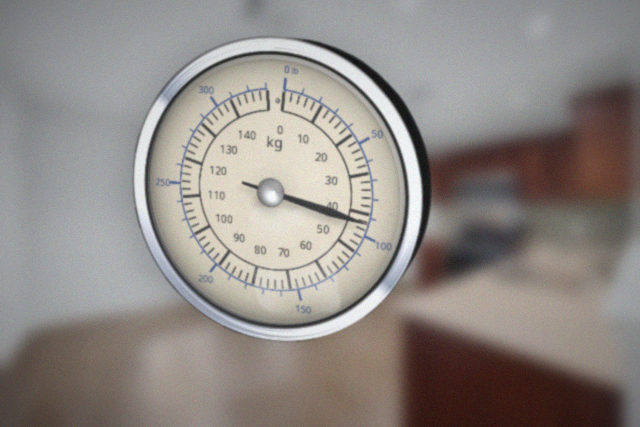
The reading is 42 kg
